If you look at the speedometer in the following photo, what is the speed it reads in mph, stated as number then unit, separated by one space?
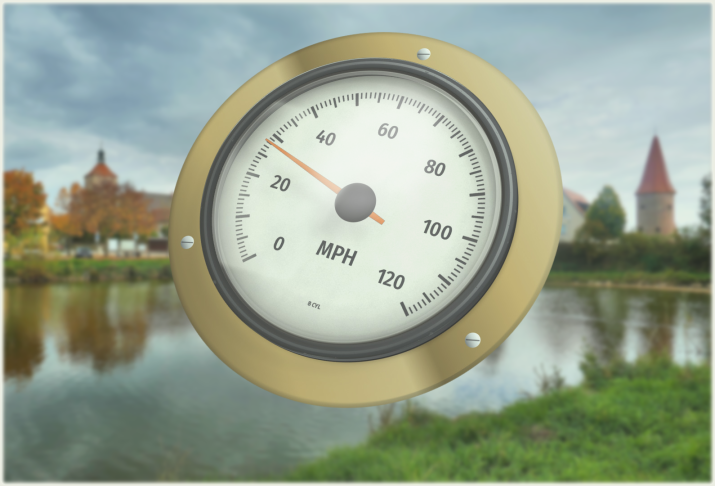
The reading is 28 mph
